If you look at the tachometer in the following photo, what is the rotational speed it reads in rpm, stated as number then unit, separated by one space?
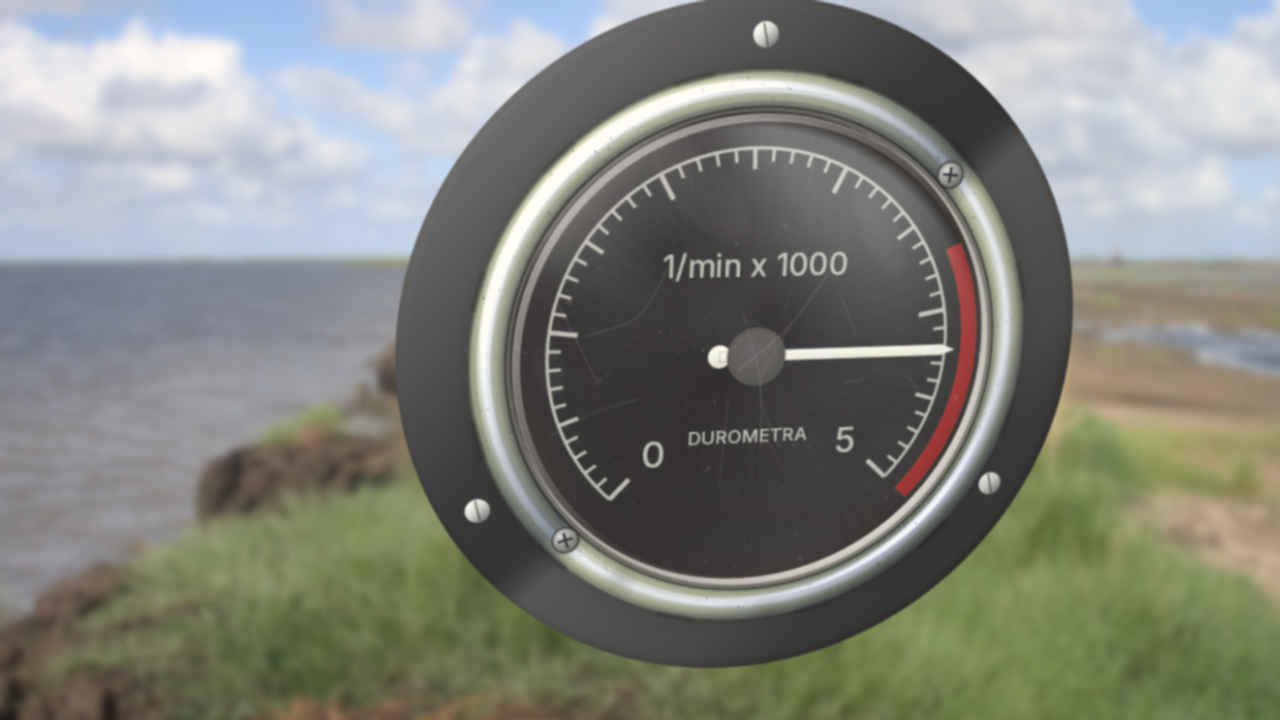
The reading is 4200 rpm
